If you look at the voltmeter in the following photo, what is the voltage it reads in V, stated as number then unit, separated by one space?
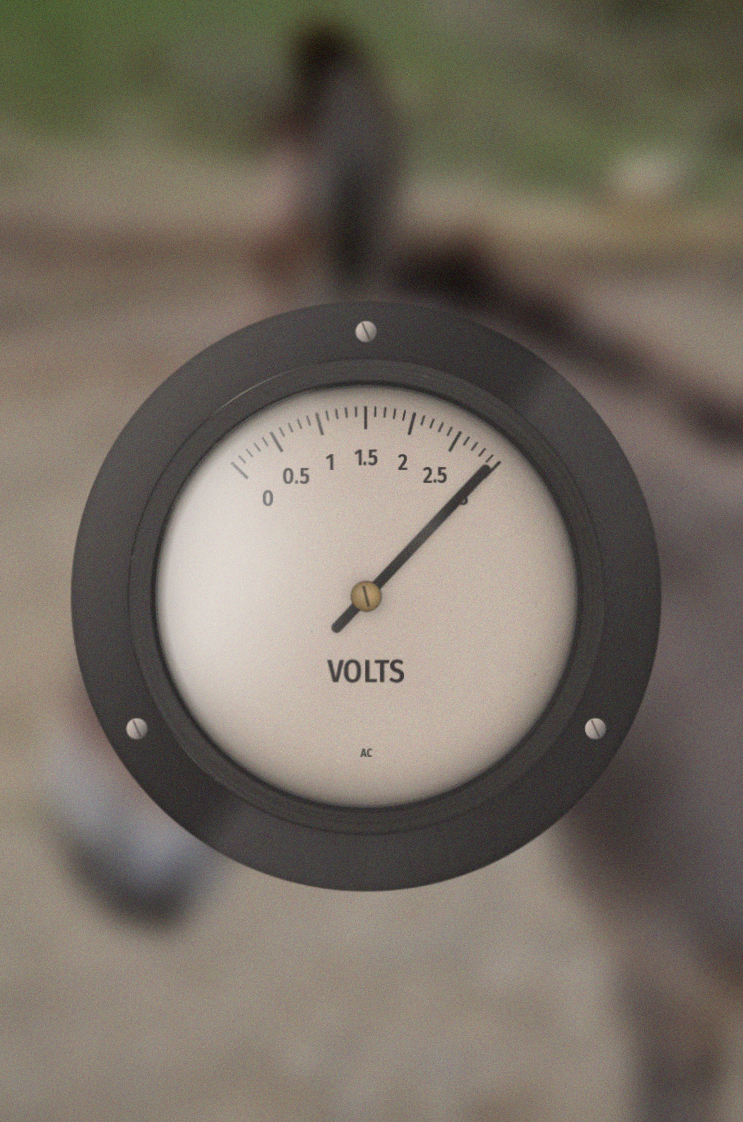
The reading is 2.95 V
